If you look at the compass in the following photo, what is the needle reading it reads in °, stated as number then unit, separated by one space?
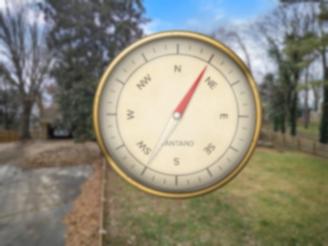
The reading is 30 °
